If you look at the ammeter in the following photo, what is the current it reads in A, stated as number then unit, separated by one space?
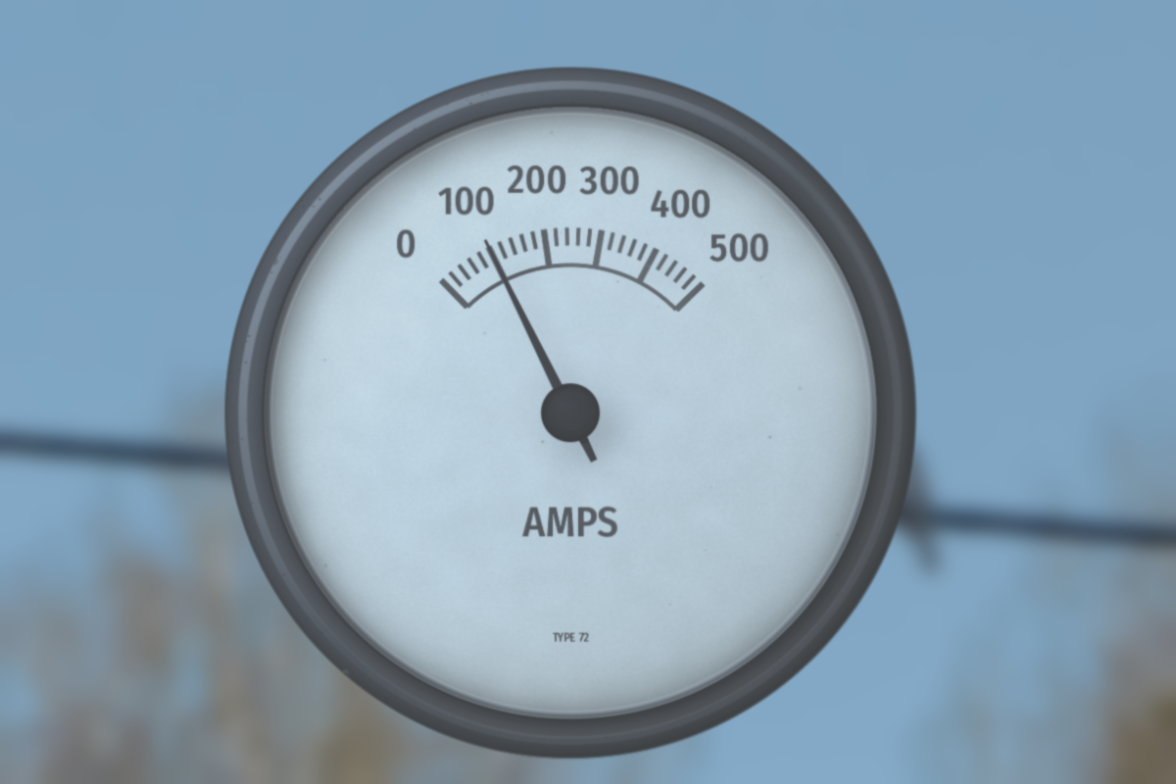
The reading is 100 A
